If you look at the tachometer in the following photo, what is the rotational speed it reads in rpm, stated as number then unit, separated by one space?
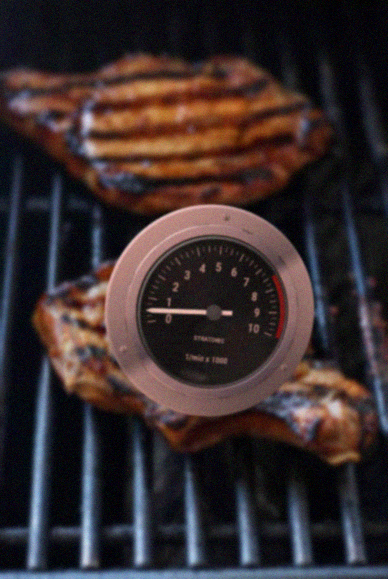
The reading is 500 rpm
